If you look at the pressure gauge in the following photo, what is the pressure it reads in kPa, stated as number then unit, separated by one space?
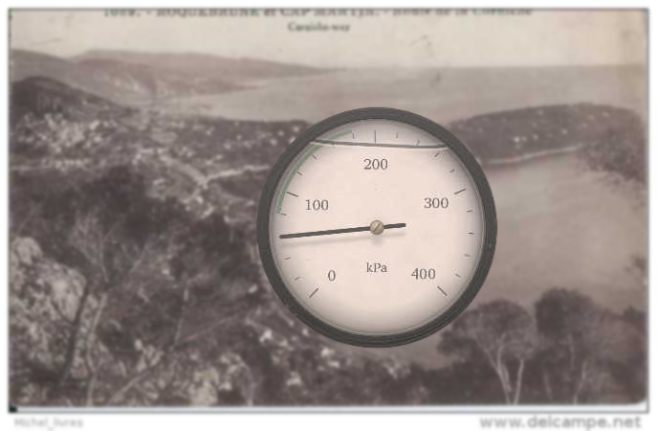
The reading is 60 kPa
